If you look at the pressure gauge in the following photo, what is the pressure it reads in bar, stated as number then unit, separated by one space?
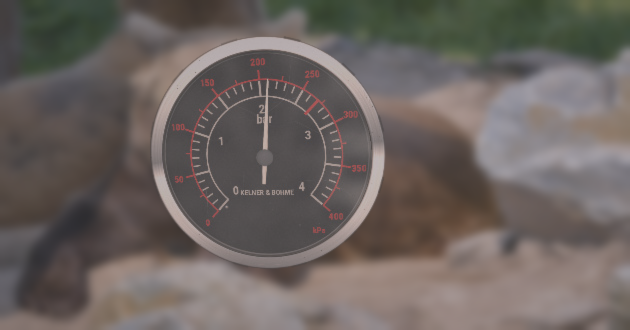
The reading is 2.1 bar
